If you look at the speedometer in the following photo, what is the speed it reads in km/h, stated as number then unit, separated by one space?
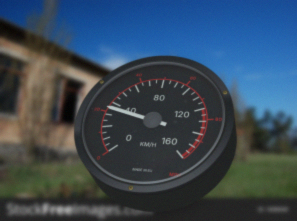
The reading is 35 km/h
